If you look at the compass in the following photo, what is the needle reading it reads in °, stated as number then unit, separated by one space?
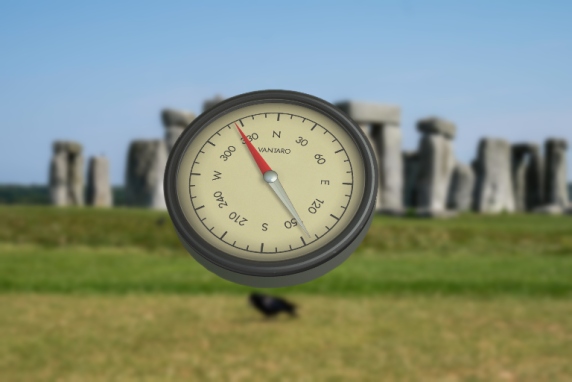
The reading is 325 °
